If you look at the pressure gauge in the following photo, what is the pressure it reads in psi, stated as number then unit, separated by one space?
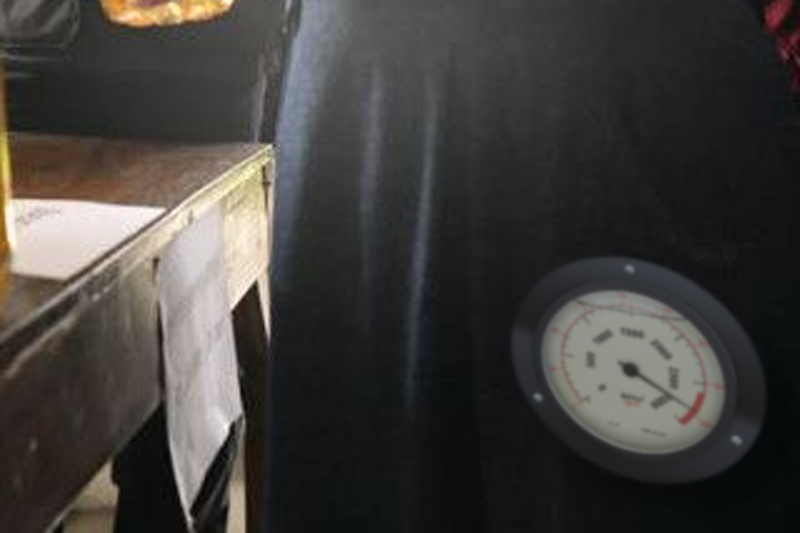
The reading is 2800 psi
